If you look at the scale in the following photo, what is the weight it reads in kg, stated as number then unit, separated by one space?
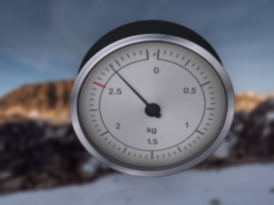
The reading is 2.7 kg
